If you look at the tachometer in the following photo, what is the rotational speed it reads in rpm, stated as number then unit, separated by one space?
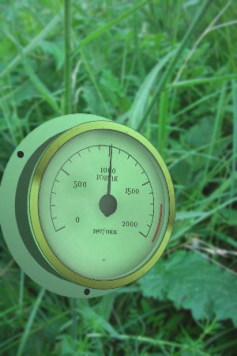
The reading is 1000 rpm
